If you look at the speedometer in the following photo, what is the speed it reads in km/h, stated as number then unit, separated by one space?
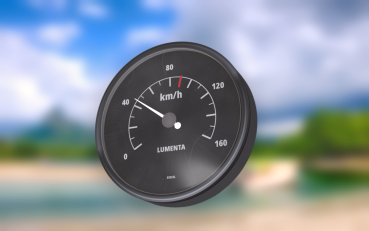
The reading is 45 km/h
